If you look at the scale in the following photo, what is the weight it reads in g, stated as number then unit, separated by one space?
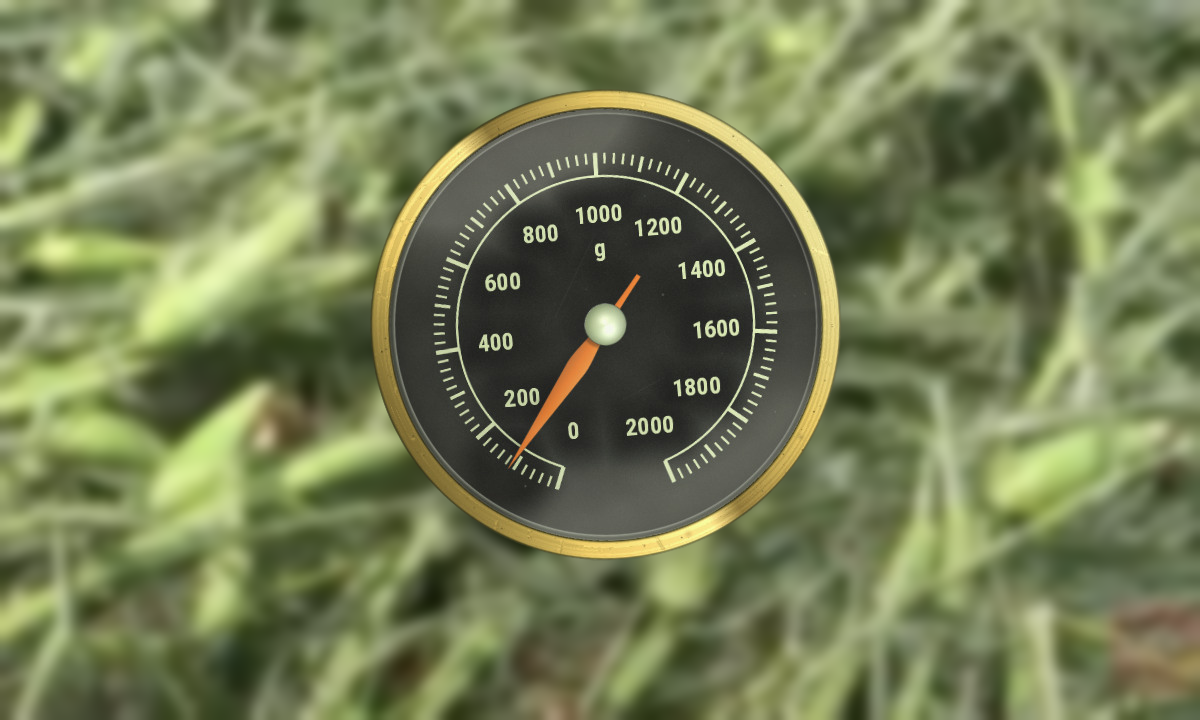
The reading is 110 g
